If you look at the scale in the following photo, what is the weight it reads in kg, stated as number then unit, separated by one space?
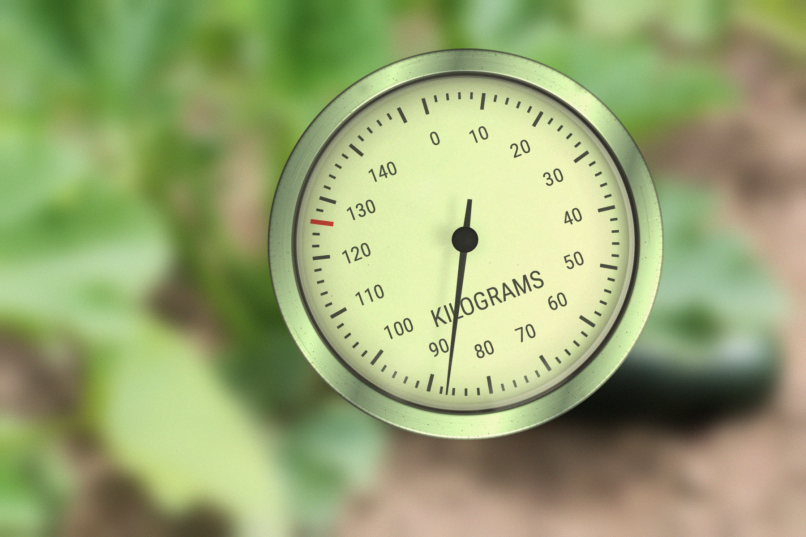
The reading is 87 kg
